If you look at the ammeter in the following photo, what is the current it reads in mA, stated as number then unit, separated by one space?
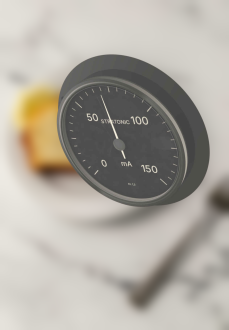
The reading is 70 mA
